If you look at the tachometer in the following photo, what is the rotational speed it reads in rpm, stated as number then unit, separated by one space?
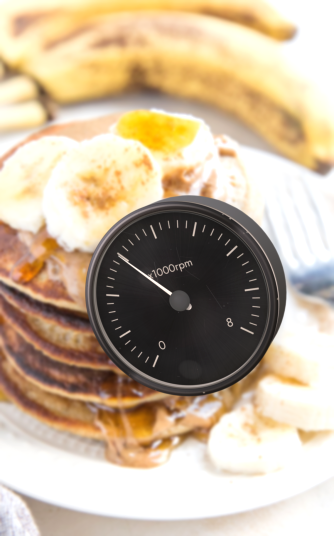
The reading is 3000 rpm
